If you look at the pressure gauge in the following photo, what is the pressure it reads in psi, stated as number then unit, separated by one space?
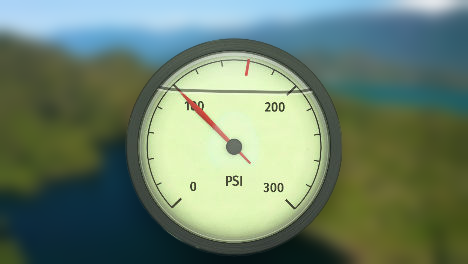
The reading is 100 psi
